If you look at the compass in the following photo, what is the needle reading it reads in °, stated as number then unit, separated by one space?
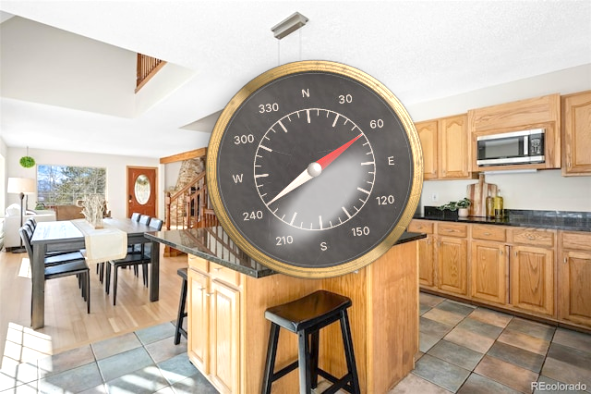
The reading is 60 °
